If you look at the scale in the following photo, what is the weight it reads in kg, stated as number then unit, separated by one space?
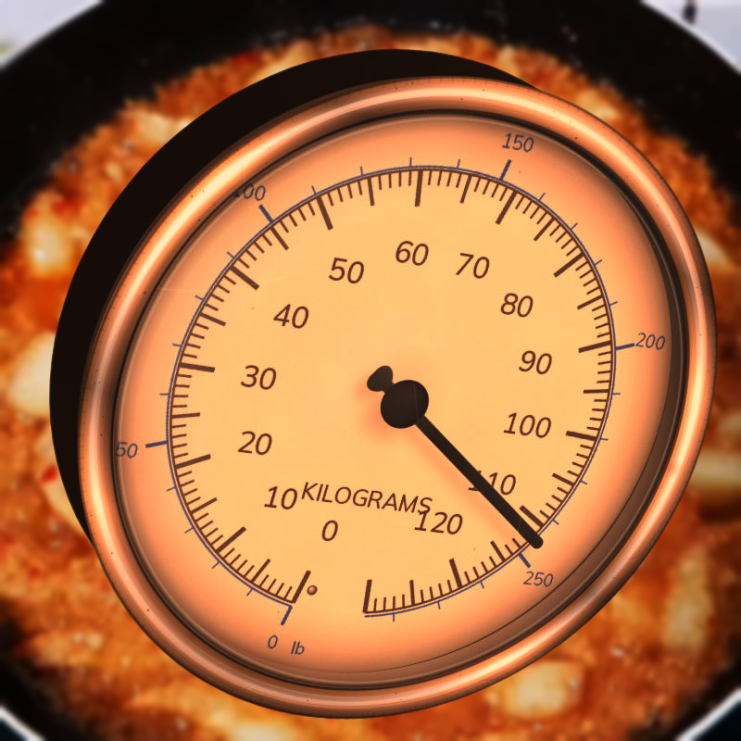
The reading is 111.5 kg
